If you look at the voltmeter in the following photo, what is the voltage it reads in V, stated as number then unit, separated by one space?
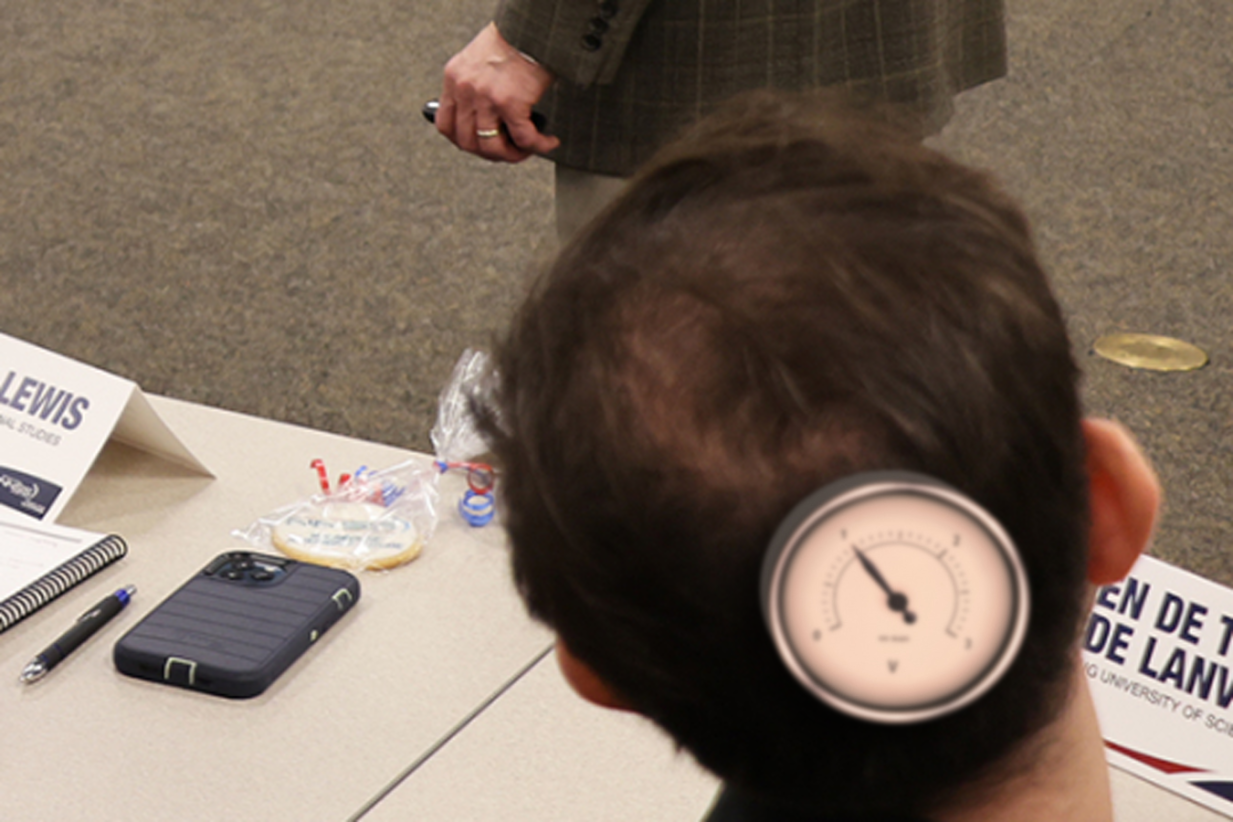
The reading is 1 V
